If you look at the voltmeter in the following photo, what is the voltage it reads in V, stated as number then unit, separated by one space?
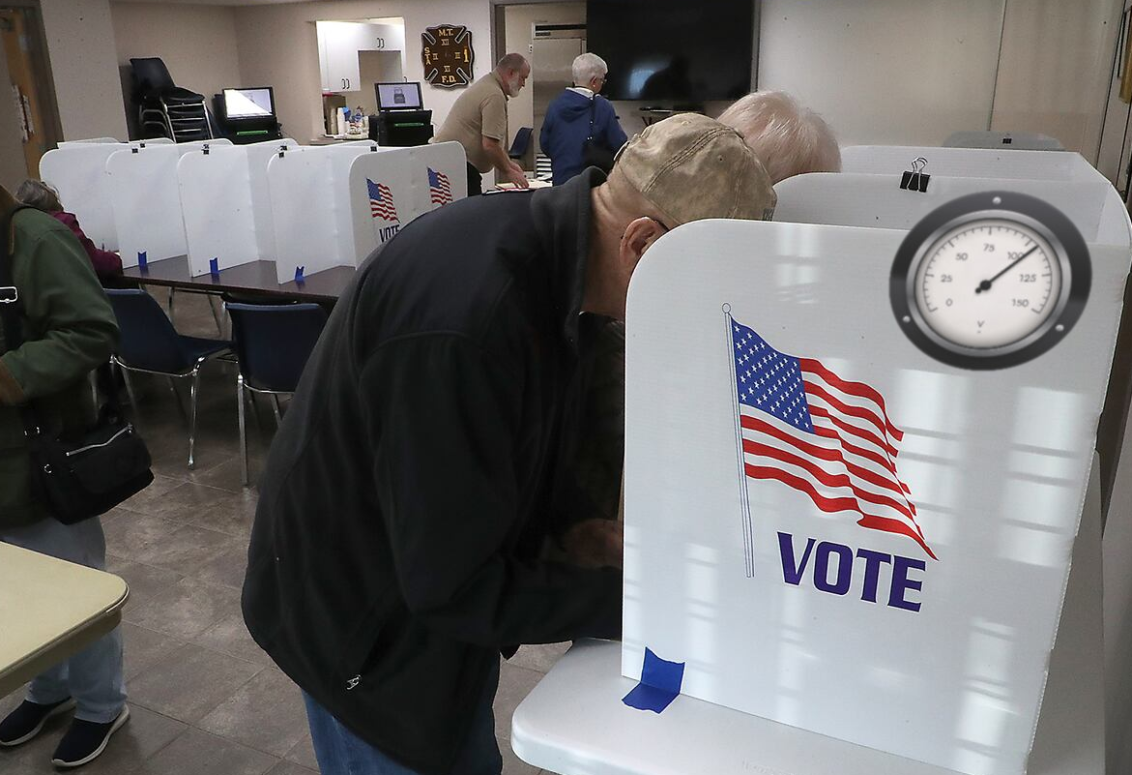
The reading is 105 V
